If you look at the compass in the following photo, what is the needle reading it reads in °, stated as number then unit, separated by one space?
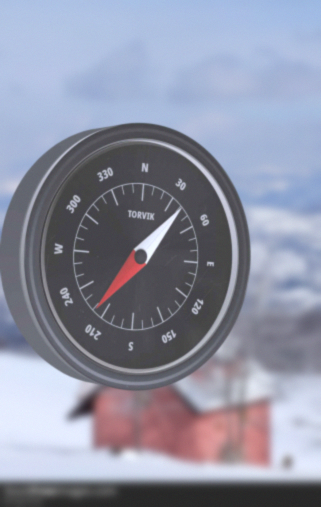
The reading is 220 °
